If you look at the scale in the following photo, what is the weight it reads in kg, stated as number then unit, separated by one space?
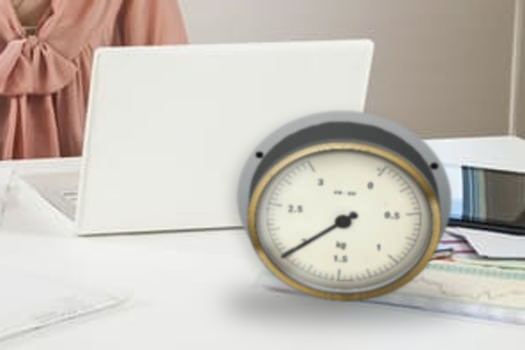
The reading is 2 kg
